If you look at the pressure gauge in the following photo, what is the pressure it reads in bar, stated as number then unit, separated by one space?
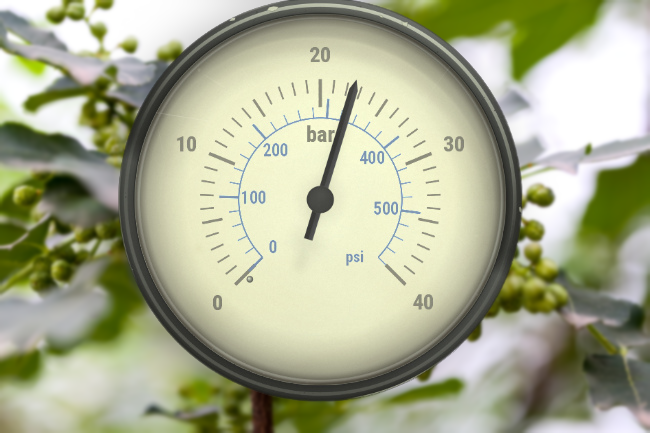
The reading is 22.5 bar
